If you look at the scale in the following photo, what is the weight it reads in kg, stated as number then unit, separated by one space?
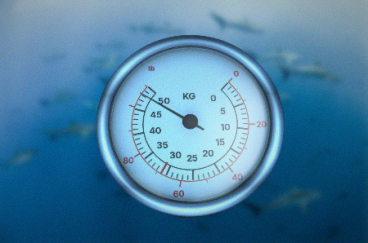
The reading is 48 kg
